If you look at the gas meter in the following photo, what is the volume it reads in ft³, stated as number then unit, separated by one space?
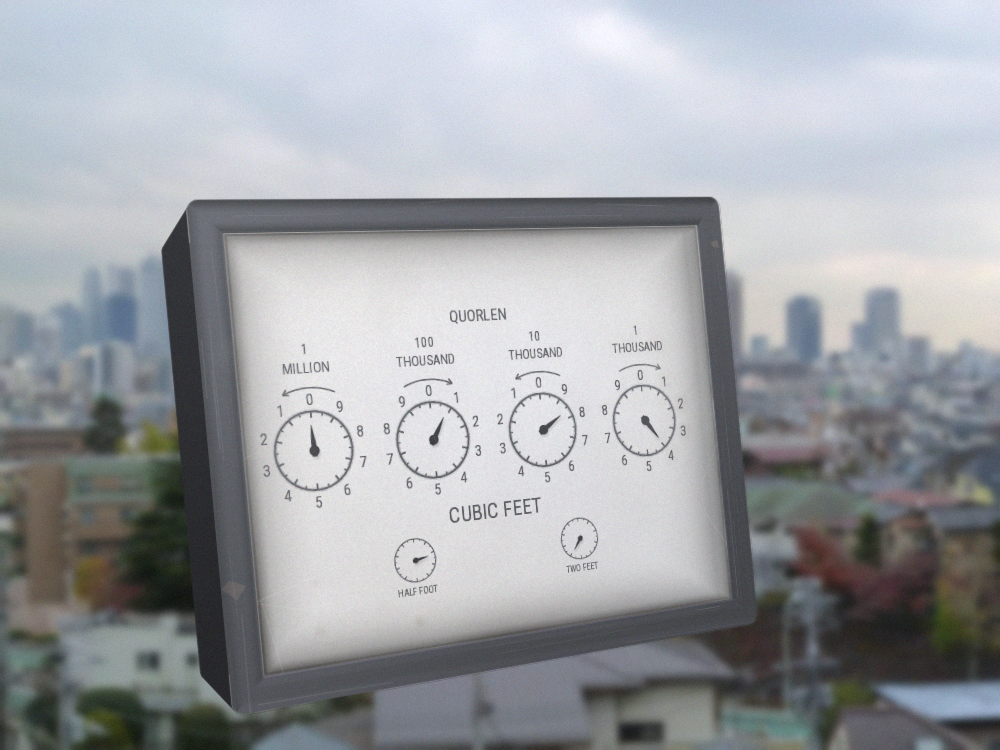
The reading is 8400 ft³
